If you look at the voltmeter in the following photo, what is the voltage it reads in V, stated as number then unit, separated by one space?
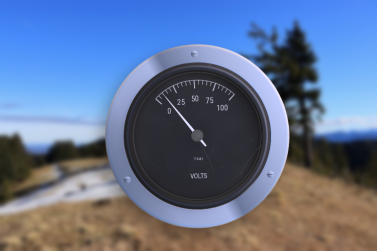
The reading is 10 V
